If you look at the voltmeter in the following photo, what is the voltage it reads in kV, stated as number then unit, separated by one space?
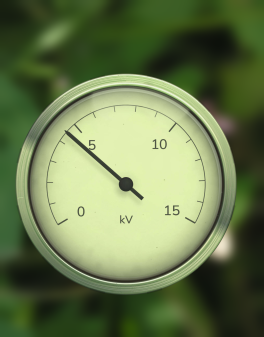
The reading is 4.5 kV
